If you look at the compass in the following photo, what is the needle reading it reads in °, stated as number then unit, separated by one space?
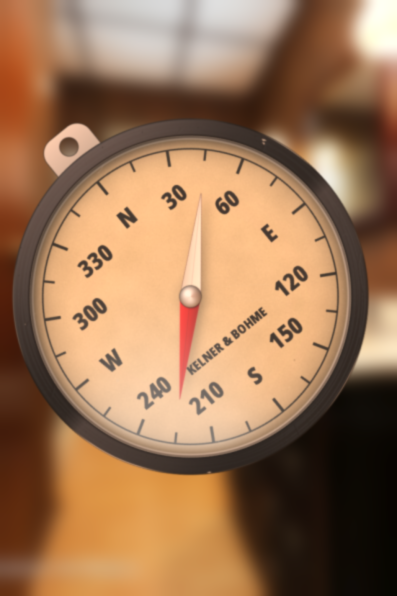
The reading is 225 °
